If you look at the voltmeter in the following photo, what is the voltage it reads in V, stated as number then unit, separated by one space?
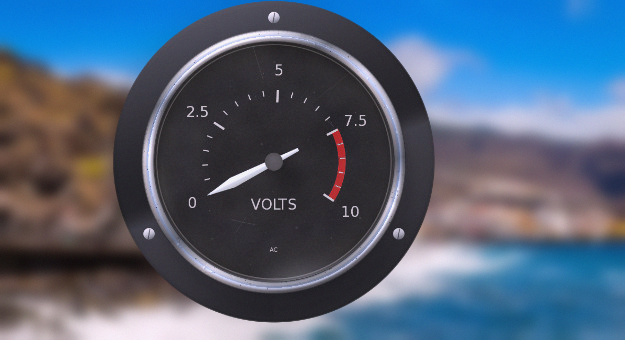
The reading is 0 V
